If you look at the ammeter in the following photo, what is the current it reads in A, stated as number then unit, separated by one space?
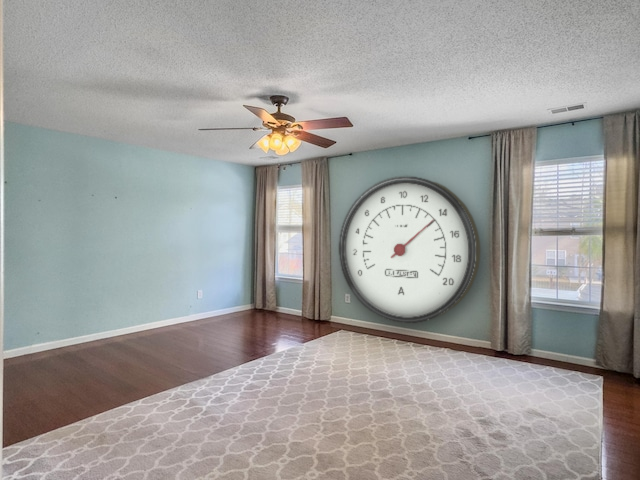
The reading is 14 A
